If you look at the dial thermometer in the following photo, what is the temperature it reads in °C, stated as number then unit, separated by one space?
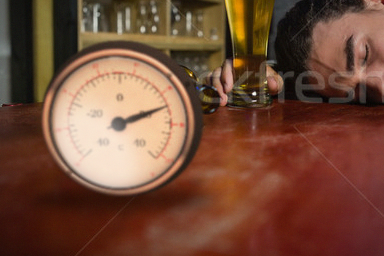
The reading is 20 °C
